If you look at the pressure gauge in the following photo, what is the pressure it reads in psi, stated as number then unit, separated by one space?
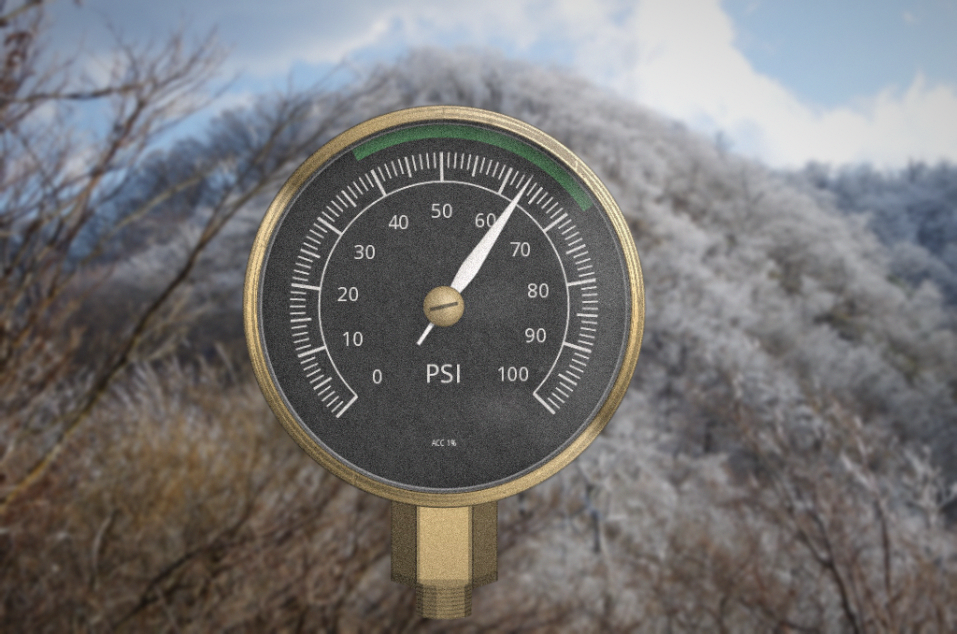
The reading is 63 psi
